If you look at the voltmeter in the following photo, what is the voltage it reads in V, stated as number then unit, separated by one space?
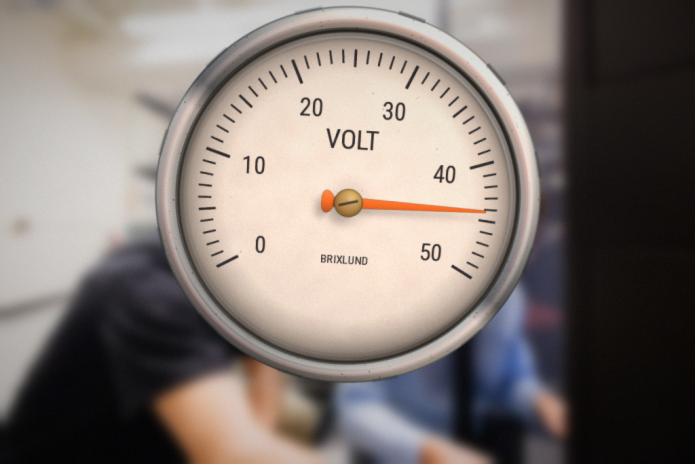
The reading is 44 V
